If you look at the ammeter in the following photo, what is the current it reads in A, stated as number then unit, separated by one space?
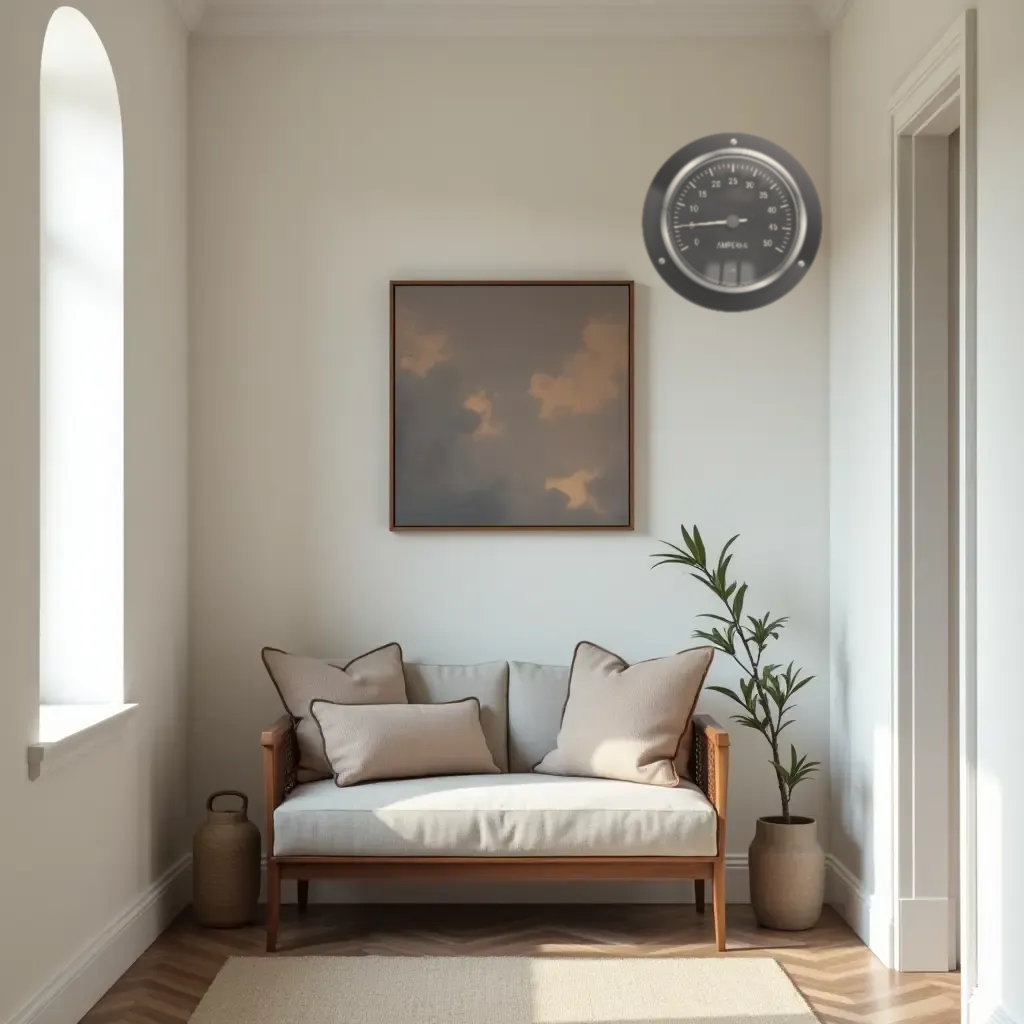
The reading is 5 A
